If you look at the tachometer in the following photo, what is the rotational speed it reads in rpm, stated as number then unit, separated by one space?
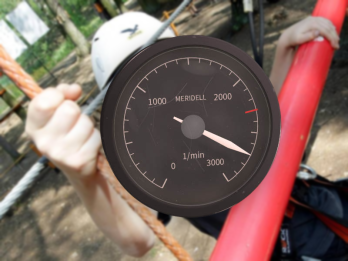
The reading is 2700 rpm
